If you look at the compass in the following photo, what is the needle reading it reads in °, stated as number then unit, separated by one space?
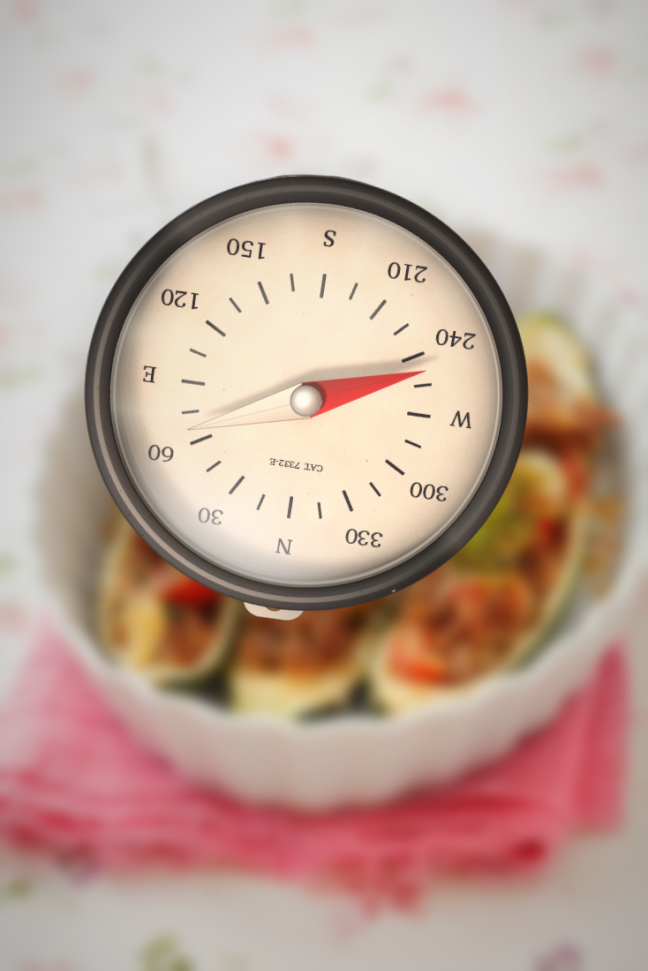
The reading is 247.5 °
